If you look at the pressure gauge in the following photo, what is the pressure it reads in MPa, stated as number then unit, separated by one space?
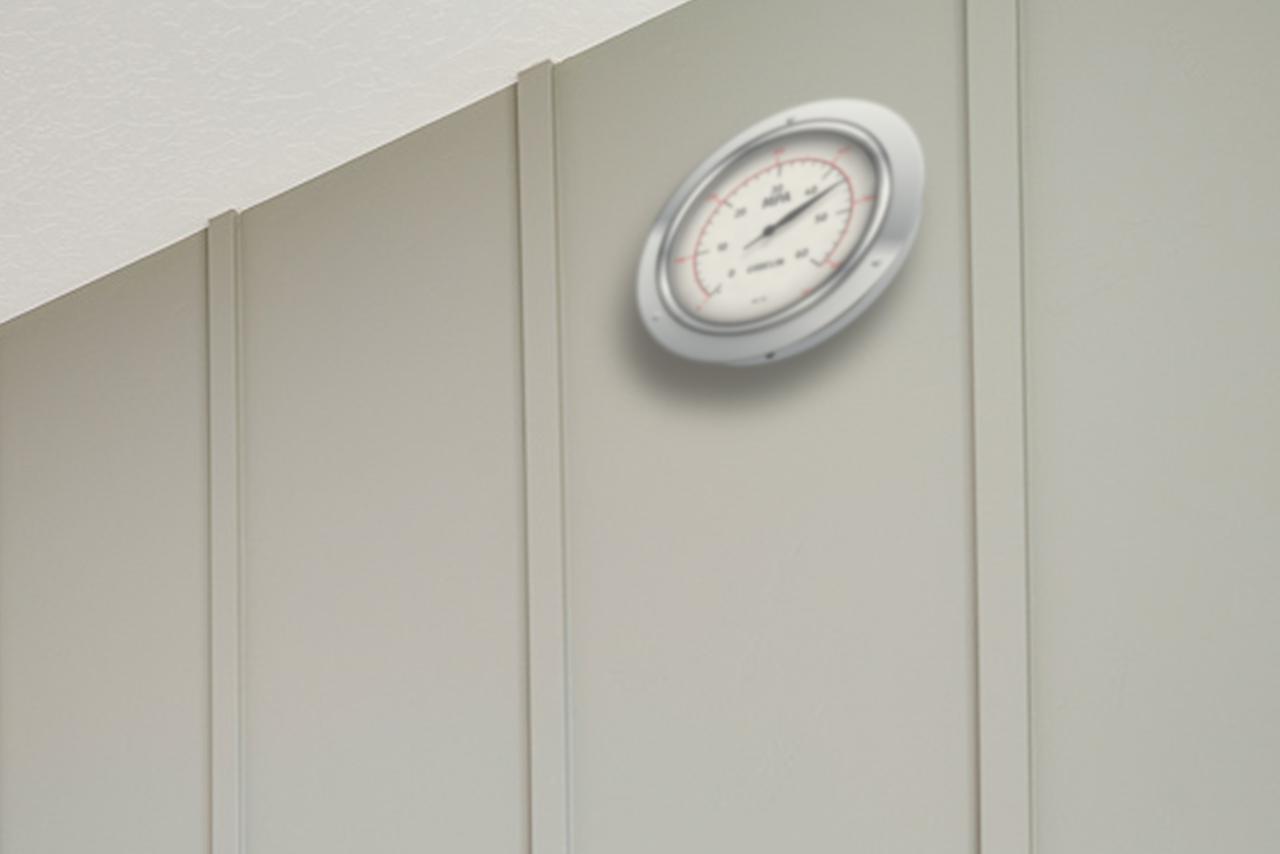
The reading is 44 MPa
